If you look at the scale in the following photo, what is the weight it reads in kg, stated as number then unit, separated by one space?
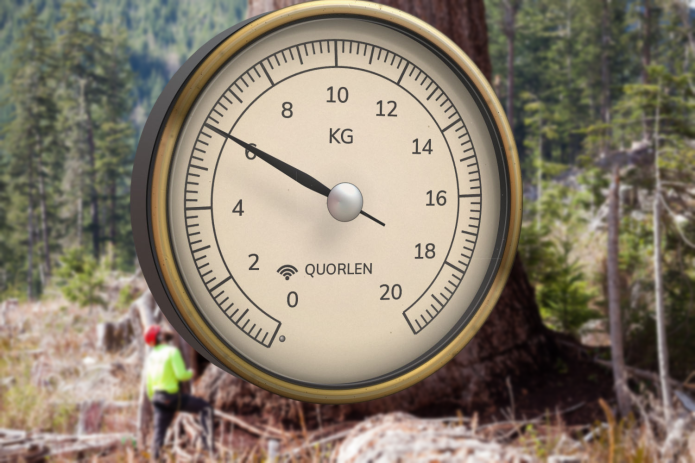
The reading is 6 kg
